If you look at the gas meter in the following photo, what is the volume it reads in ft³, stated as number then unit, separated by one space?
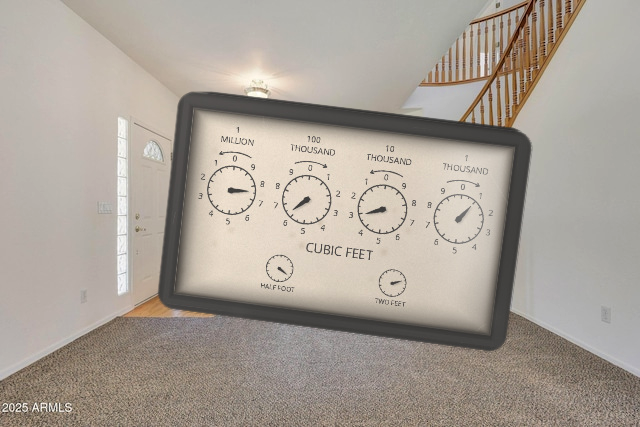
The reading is 763100 ft³
